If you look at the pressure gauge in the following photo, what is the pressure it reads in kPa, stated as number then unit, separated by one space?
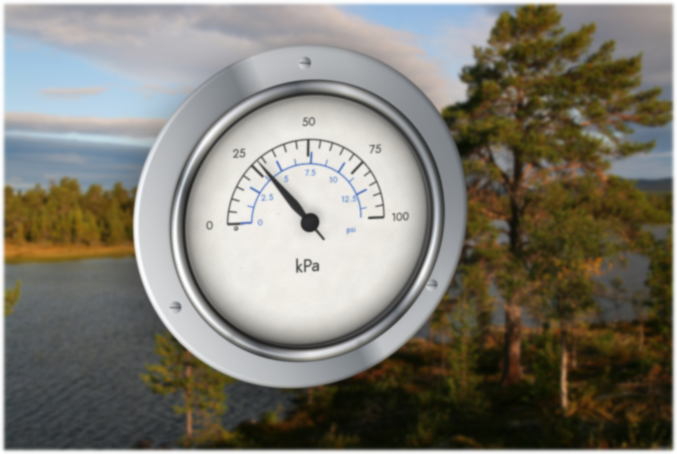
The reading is 27.5 kPa
